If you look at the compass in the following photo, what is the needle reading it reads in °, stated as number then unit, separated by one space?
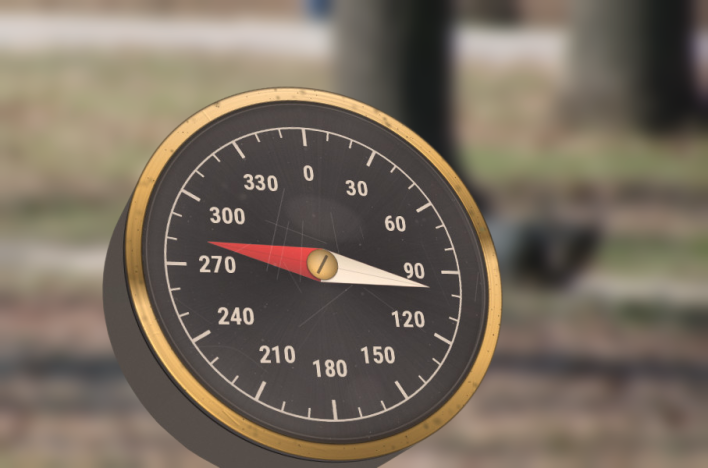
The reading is 280 °
